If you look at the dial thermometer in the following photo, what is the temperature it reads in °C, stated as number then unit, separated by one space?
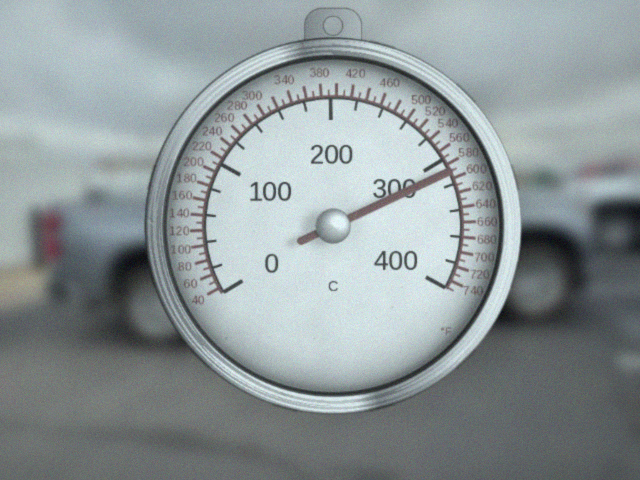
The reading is 310 °C
